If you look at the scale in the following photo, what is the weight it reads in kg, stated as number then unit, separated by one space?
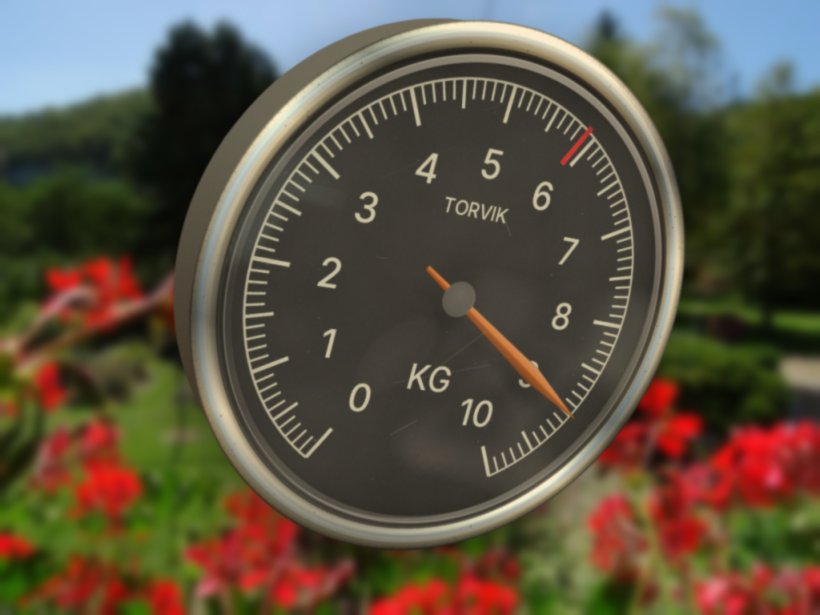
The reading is 9 kg
